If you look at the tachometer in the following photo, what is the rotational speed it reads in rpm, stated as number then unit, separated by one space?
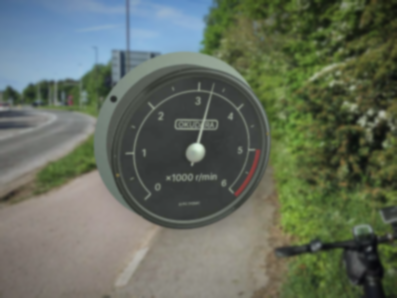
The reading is 3250 rpm
